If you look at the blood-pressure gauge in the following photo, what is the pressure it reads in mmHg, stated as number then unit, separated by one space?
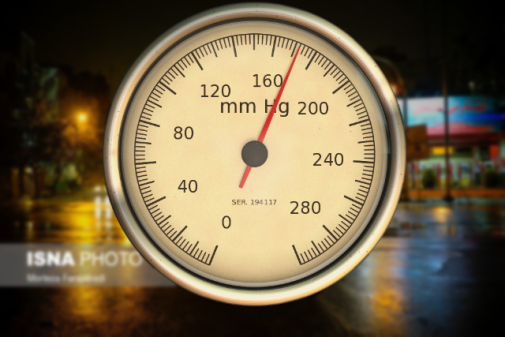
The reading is 172 mmHg
